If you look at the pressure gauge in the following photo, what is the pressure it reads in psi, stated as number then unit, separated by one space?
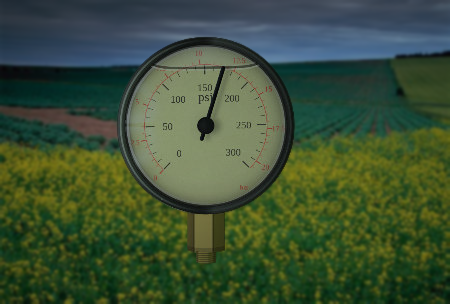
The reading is 170 psi
